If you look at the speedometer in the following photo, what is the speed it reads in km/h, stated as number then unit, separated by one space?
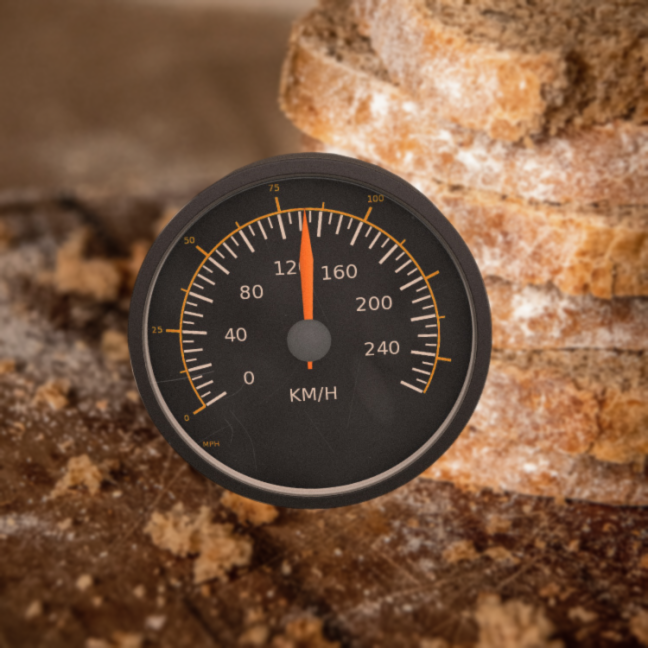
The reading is 132.5 km/h
